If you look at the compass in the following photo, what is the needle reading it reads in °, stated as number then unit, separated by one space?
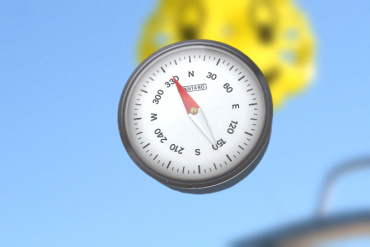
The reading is 335 °
